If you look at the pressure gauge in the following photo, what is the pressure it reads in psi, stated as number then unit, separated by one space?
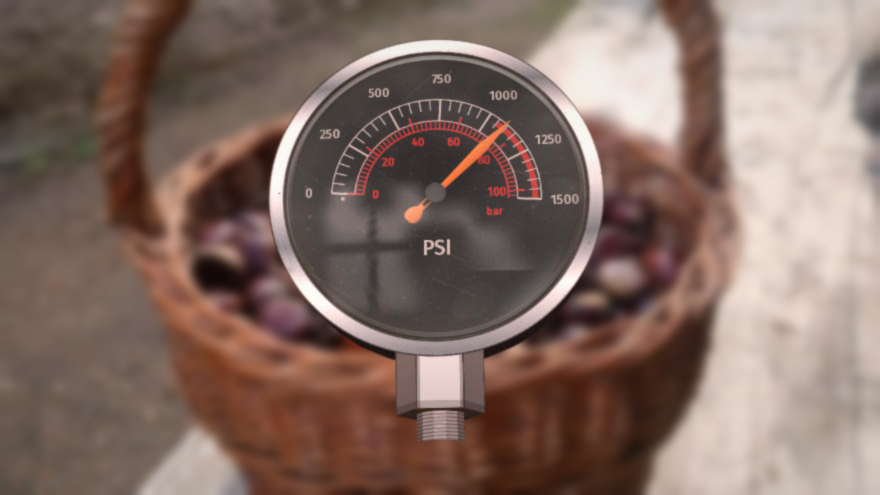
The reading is 1100 psi
